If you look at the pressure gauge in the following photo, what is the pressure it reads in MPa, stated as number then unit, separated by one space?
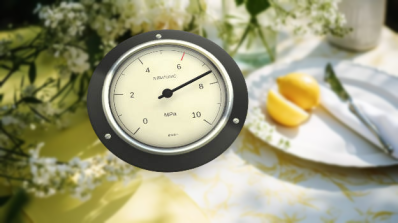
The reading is 7.5 MPa
